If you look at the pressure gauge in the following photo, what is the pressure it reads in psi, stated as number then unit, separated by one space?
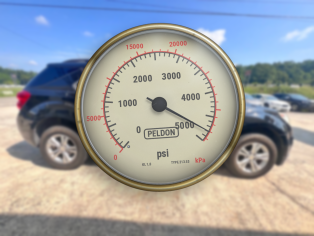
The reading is 4800 psi
